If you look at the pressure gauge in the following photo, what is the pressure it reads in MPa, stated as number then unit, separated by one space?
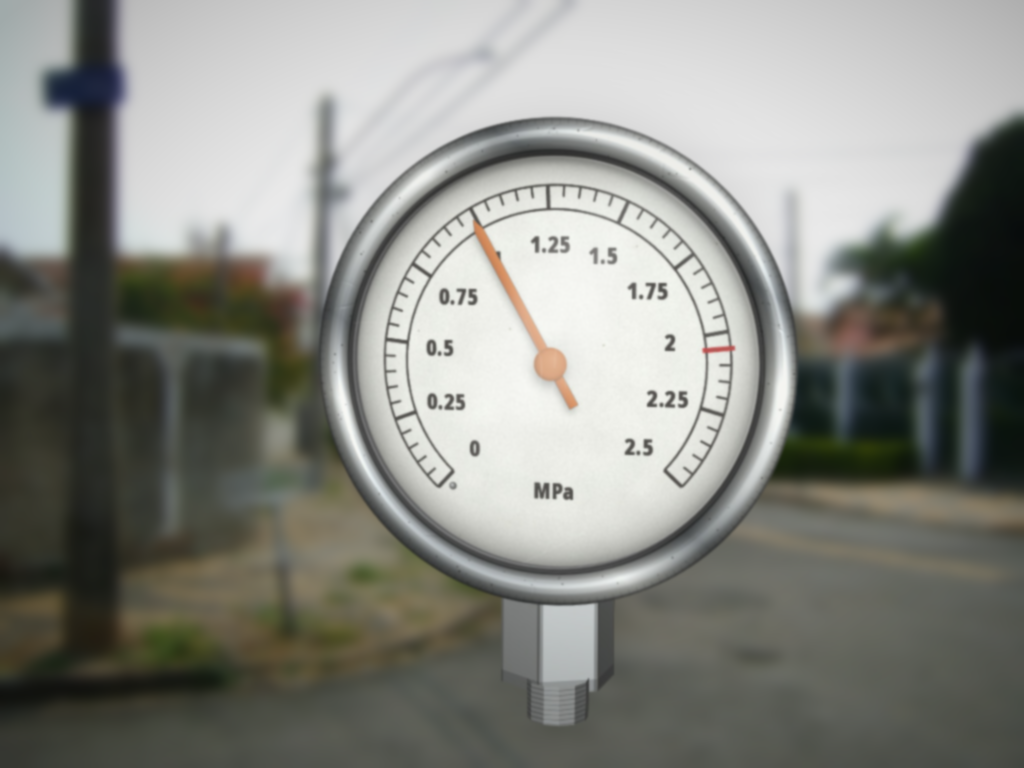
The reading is 1 MPa
